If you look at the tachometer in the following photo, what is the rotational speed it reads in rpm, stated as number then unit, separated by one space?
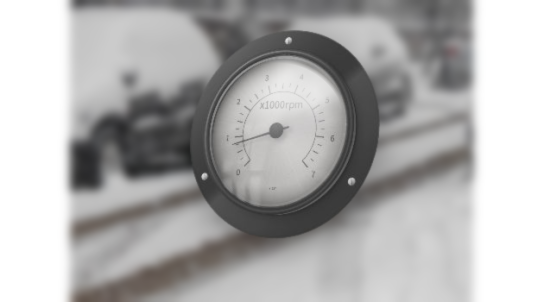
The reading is 750 rpm
